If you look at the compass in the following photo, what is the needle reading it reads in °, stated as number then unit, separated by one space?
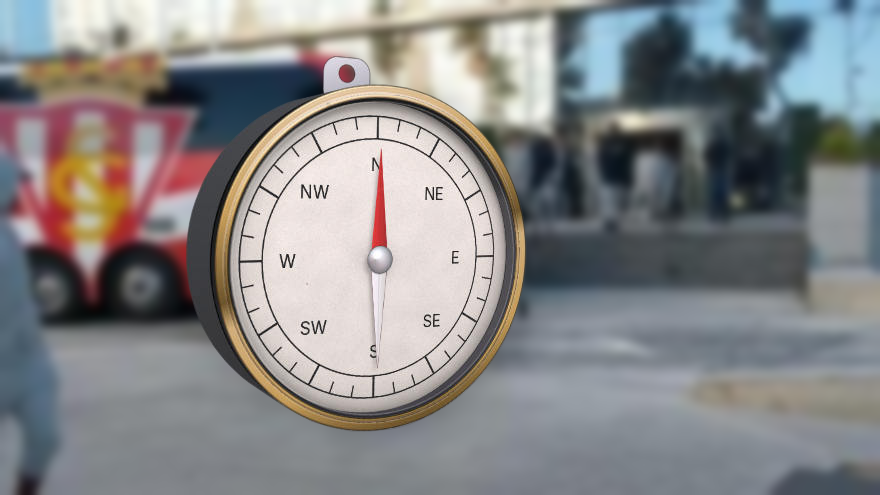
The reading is 0 °
